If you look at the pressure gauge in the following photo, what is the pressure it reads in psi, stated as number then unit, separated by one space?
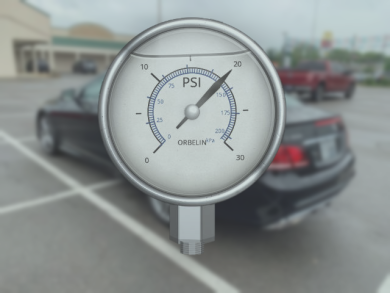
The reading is 20 psi
